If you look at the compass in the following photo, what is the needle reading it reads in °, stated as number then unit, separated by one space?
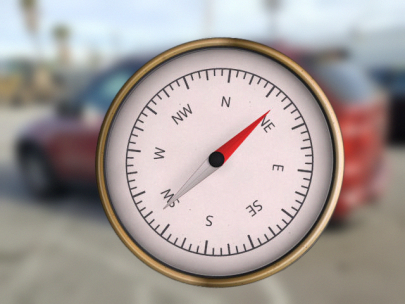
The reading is 40 °
